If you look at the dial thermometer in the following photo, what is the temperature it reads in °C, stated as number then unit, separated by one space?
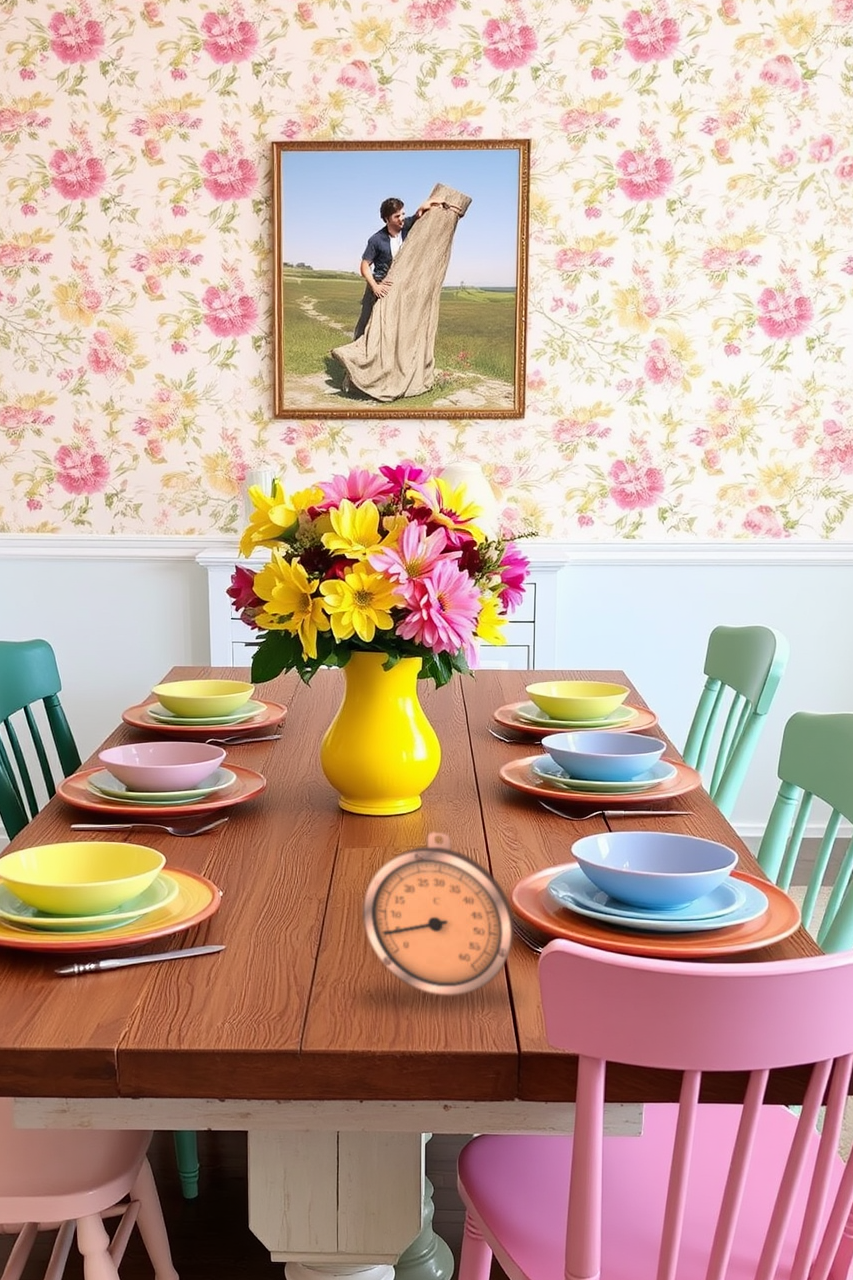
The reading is 5 °C
